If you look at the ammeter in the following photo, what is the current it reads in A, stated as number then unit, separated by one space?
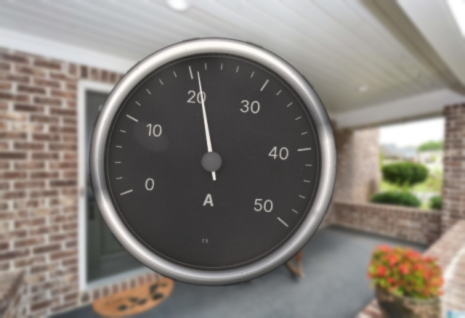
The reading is 21 A
